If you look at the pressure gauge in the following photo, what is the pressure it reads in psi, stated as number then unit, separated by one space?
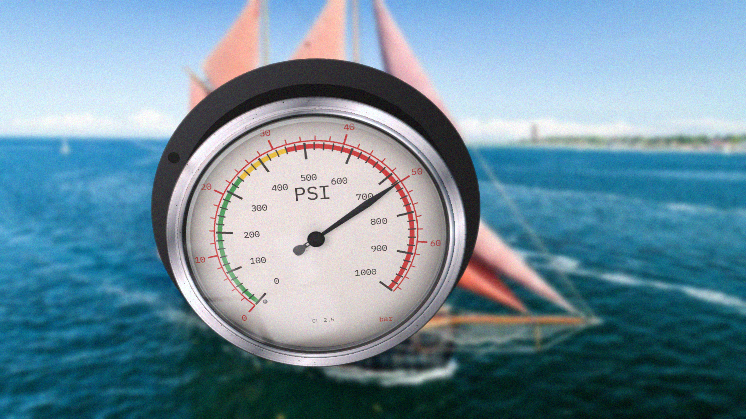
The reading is 720 psi
